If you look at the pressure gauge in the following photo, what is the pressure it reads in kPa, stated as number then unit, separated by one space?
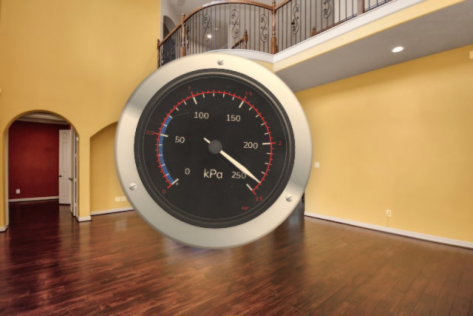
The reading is 240 kPa
